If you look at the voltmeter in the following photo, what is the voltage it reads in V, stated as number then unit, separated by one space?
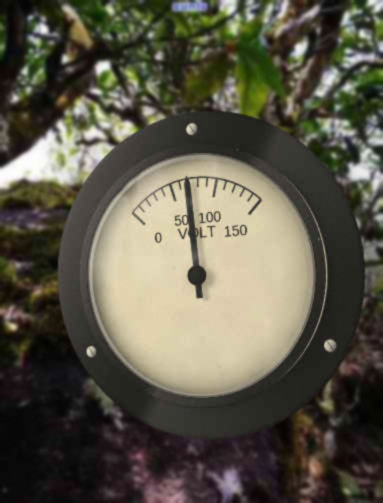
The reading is 70 V
